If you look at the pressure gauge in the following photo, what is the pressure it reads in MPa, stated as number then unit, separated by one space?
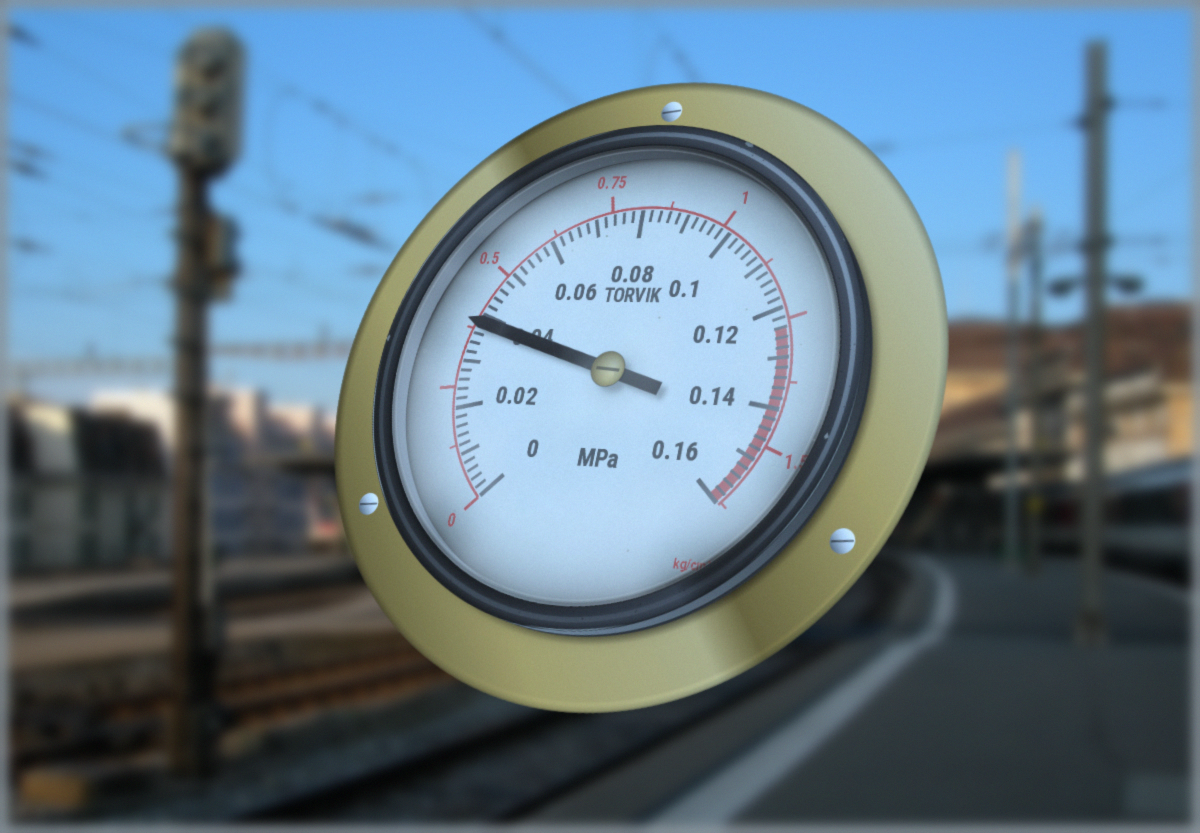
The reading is 0.038 MPa
